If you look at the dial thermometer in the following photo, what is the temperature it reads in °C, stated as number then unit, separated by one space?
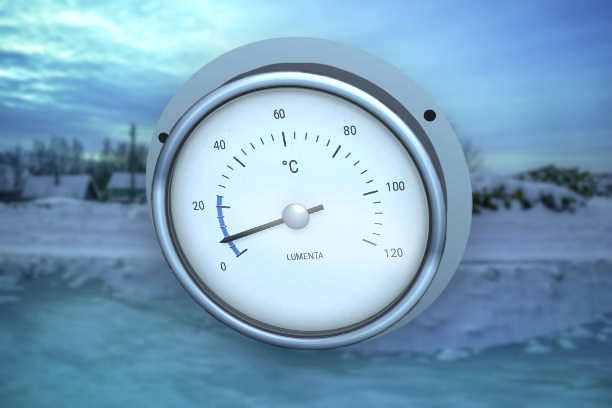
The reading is 8 °C
